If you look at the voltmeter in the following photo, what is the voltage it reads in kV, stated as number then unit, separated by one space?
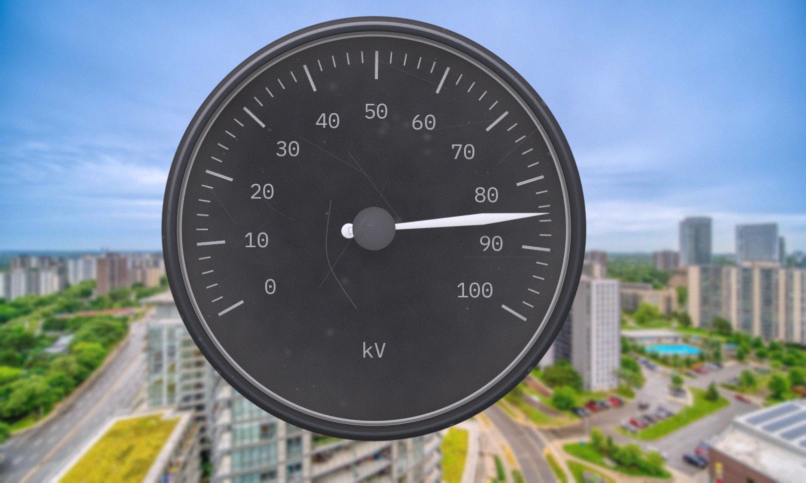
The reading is 85 kV
